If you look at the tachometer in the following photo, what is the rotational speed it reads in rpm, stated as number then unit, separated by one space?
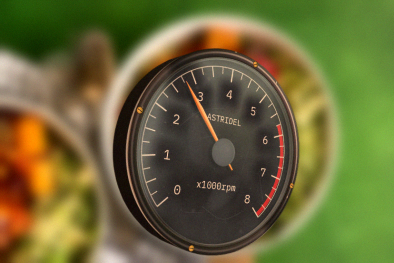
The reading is 2750 rpm
